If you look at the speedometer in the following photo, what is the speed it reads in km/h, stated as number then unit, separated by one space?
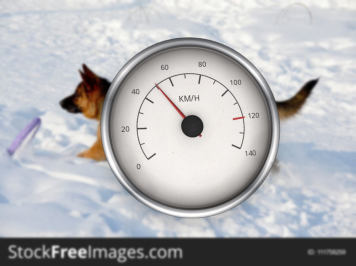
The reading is 50 km/h
